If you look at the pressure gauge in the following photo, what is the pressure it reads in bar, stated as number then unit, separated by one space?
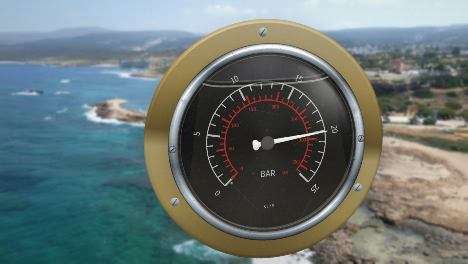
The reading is 20 bar
